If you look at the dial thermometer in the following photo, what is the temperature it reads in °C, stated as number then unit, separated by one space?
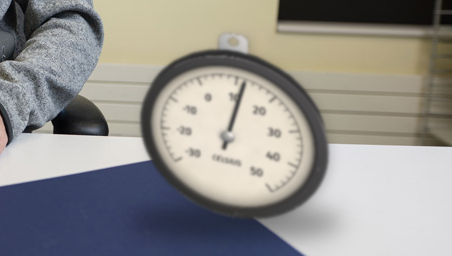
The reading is 12 °C
